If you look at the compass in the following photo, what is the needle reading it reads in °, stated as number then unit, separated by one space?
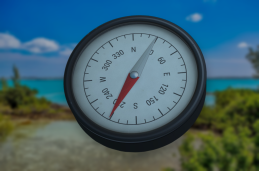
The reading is 210 °
